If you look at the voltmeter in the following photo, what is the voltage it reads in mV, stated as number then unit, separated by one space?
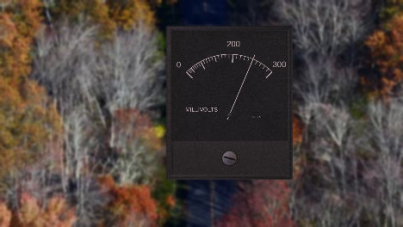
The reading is 250 mV
